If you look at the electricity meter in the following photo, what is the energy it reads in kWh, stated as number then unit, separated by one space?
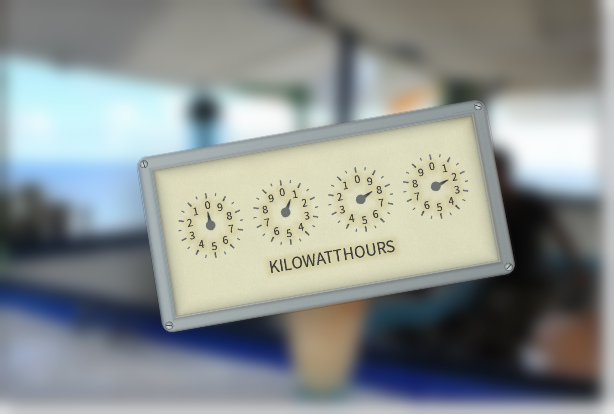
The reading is 82 kWh
